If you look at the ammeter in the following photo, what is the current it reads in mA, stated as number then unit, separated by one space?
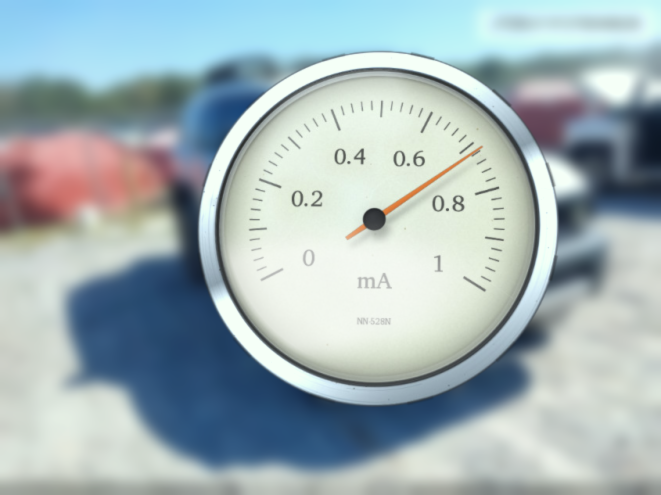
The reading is 0.72 mA
